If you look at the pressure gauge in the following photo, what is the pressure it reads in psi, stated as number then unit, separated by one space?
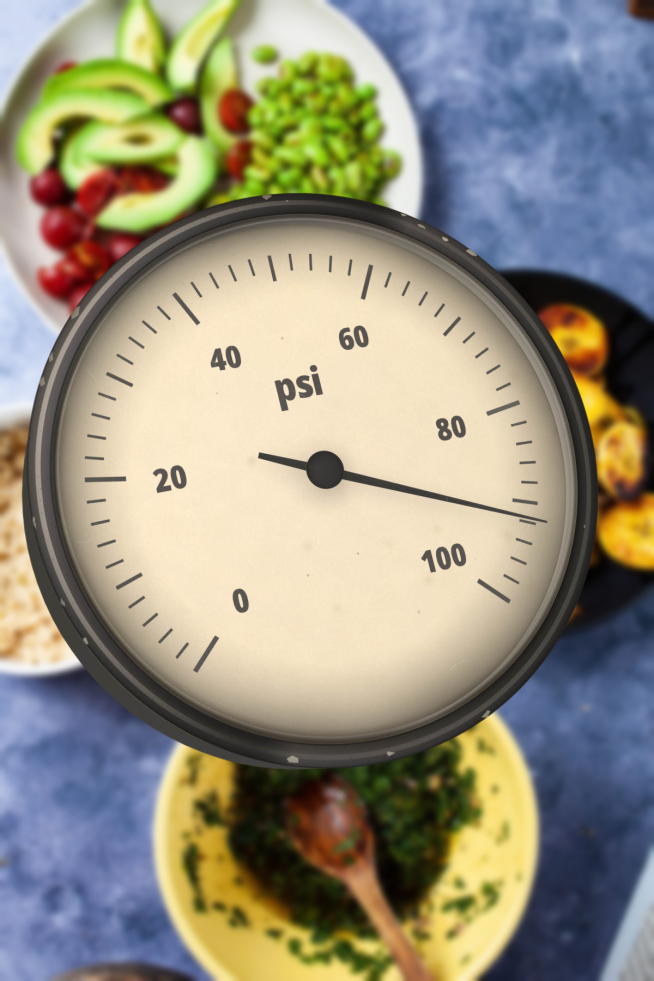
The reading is 92 psi
